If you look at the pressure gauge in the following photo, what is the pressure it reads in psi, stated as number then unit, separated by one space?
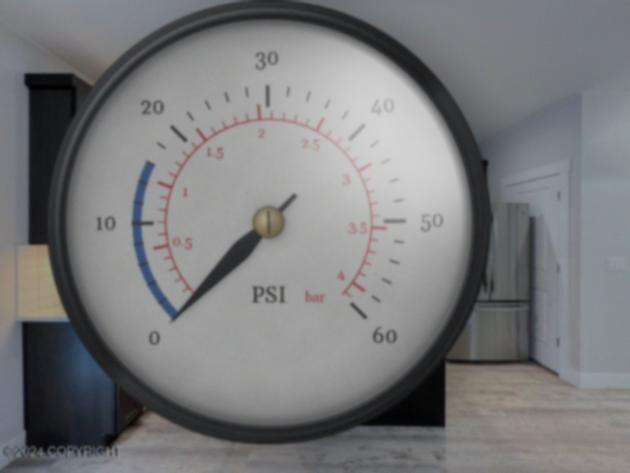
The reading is 0 psi
